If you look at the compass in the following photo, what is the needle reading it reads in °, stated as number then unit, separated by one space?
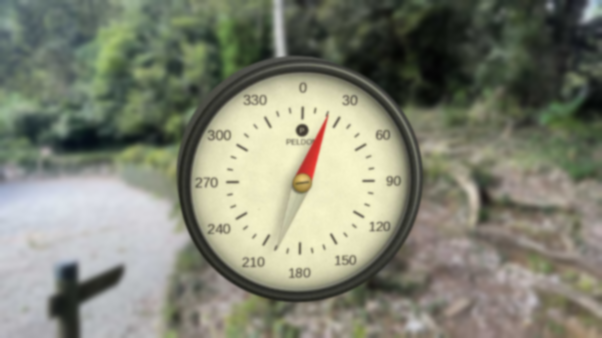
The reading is 20 °
